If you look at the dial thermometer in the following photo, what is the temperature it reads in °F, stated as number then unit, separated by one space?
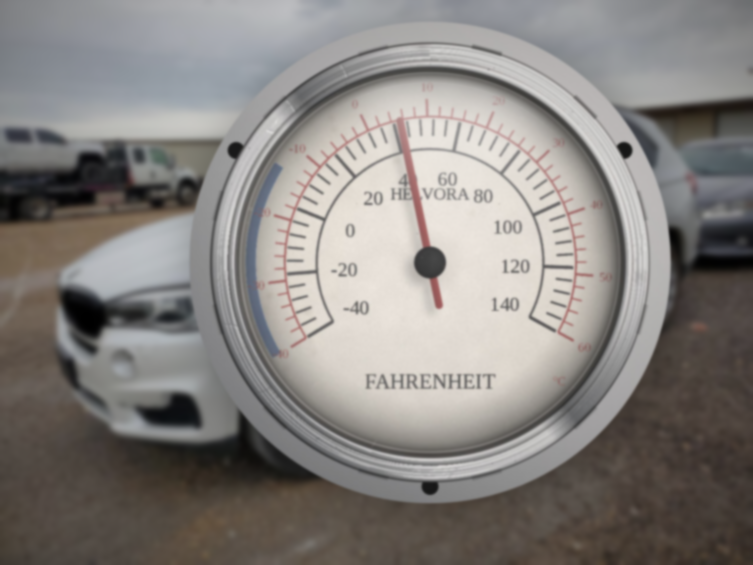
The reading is 42 °F
